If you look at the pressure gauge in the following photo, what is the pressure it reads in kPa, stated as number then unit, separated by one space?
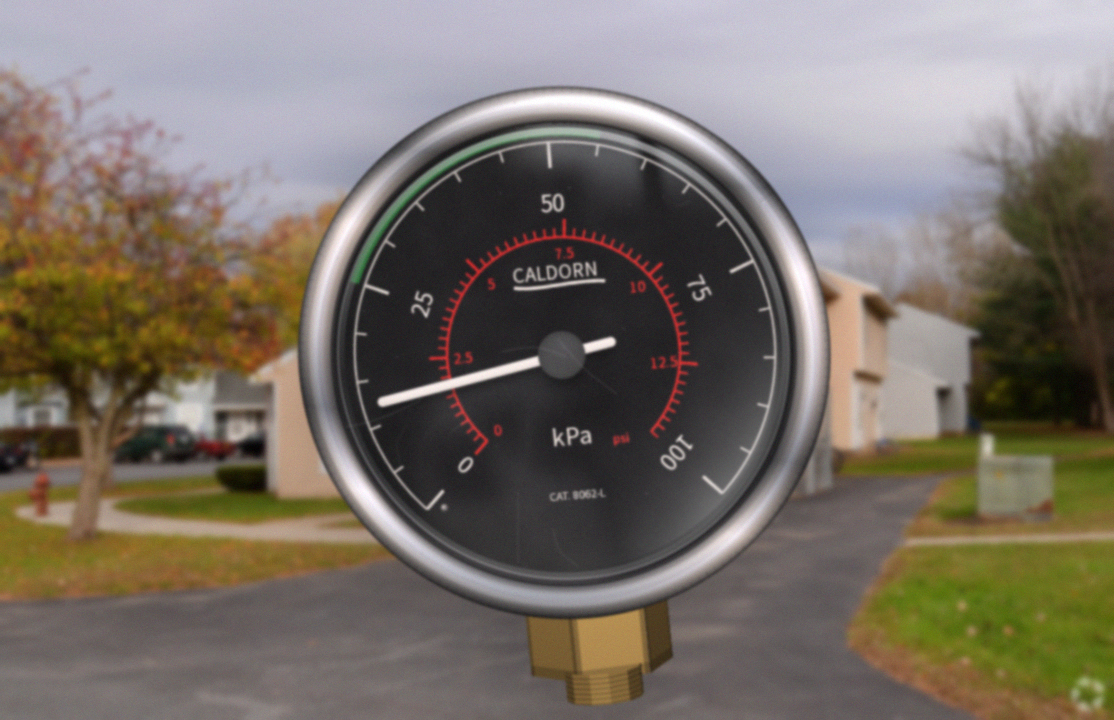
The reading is 12.5 kPa
